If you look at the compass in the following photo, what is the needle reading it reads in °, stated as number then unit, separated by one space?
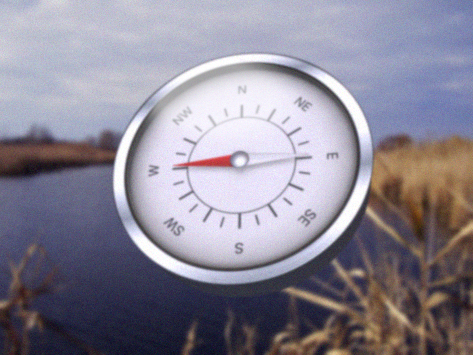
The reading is 270 °
